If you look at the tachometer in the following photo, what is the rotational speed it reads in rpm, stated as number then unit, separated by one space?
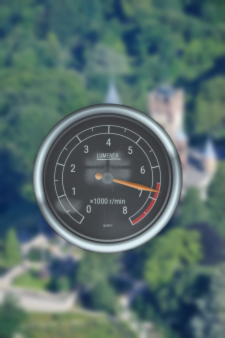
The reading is 6750 rpm
